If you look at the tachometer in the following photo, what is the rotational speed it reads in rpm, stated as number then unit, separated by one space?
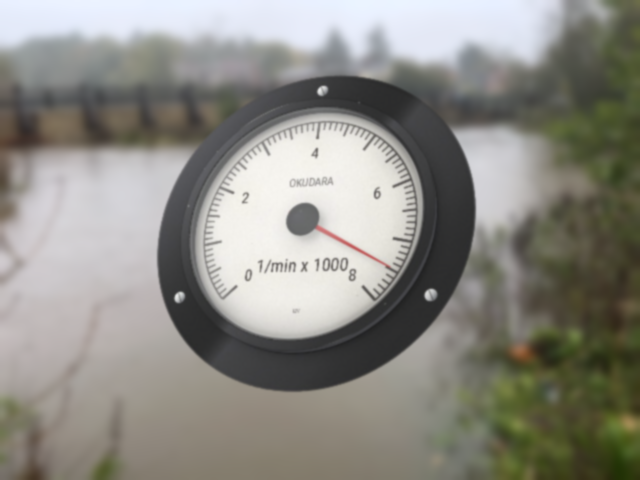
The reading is 7500 rpm
